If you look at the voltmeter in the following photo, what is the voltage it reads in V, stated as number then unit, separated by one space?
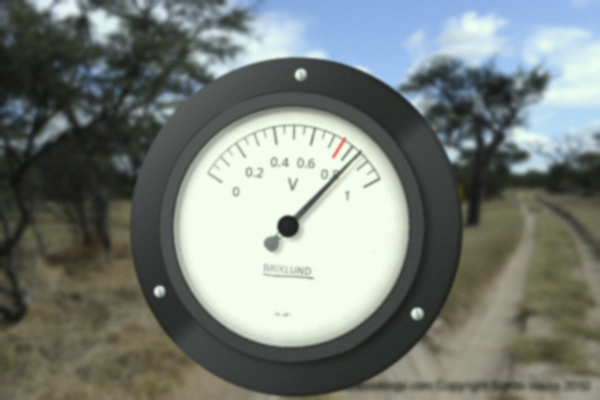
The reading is 0.85 V
